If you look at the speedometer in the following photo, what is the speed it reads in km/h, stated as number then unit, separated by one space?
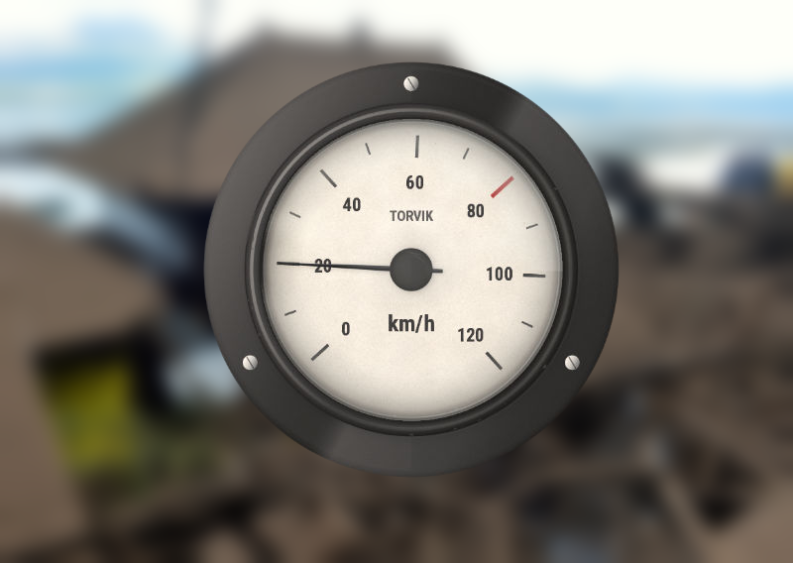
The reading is 20 km/h
